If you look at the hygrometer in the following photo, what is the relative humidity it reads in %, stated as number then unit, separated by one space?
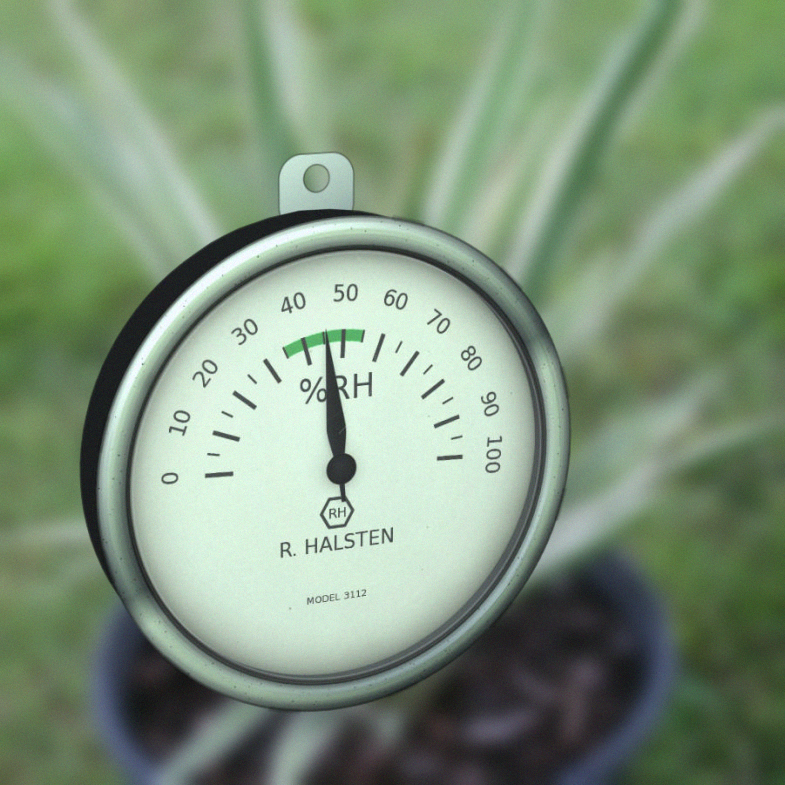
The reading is 45 %
